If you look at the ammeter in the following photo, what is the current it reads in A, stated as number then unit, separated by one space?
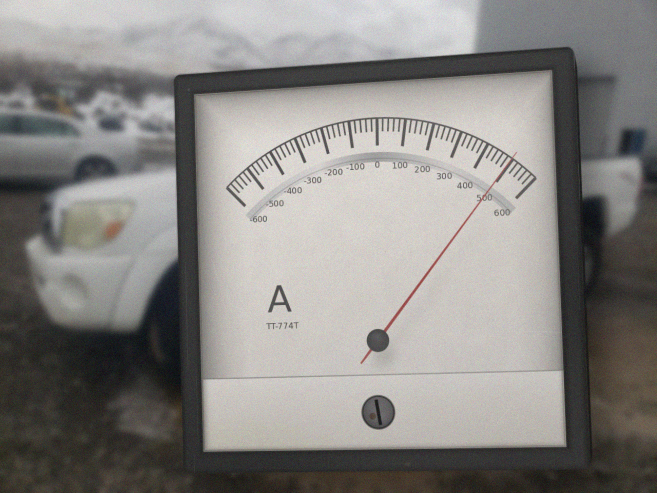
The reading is 500 A
